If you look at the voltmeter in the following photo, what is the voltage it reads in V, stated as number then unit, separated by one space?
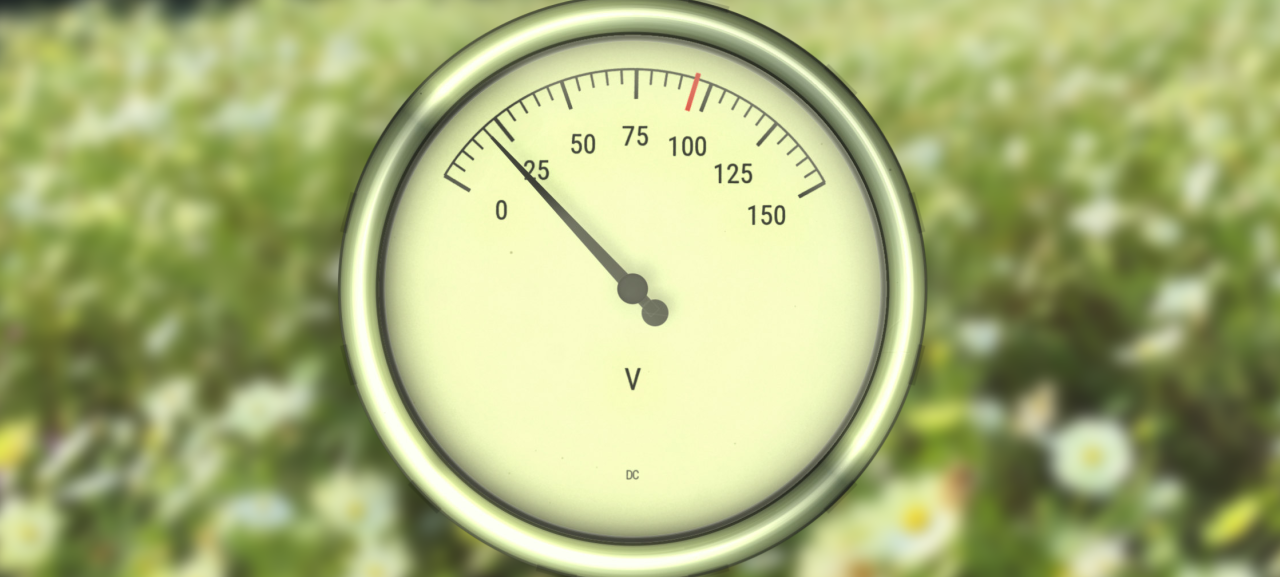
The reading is 20 V
